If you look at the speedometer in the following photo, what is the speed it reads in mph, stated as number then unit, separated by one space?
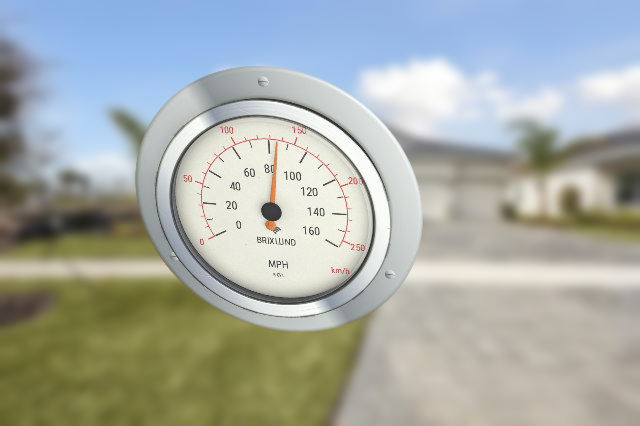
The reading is 85 mph
